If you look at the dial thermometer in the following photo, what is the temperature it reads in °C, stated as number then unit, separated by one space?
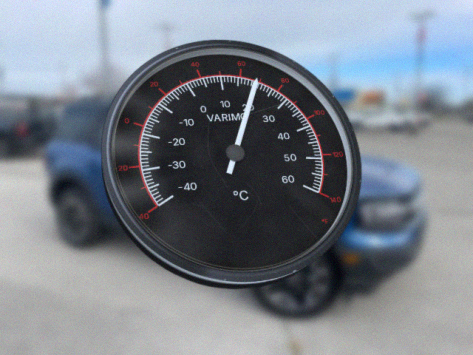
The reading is 20 °C
